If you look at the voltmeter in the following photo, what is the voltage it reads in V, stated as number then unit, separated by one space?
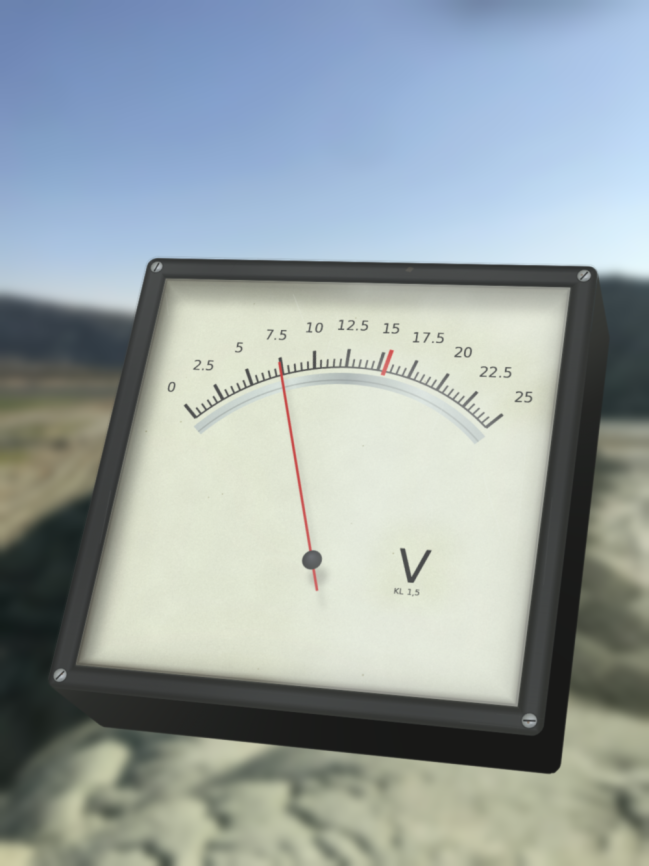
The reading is 7.5 V
